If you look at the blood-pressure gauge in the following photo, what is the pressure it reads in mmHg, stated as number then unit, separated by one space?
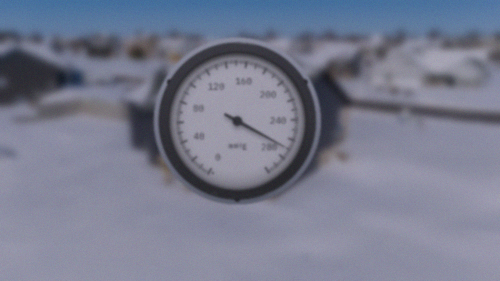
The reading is 270 mmHg
